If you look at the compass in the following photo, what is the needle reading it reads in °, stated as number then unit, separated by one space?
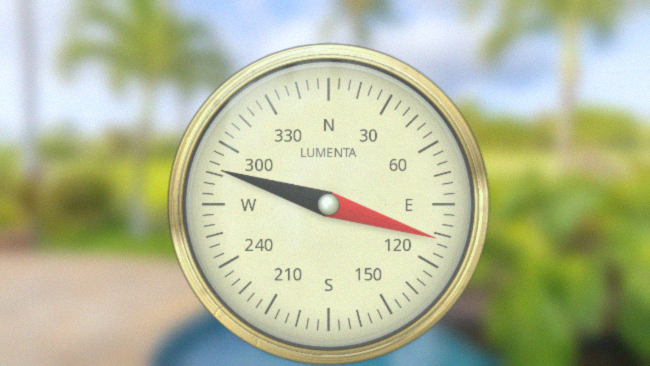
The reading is 107.5 °
